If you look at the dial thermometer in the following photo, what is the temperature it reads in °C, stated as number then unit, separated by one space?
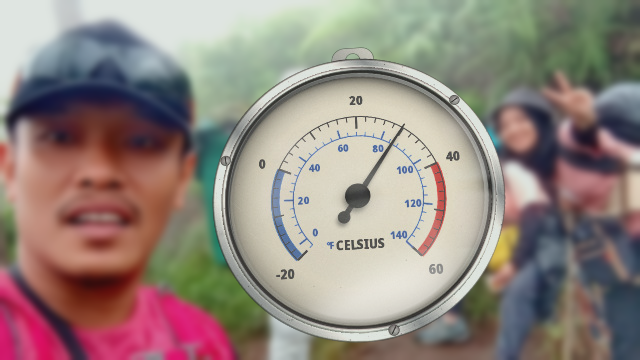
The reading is 30 °C
